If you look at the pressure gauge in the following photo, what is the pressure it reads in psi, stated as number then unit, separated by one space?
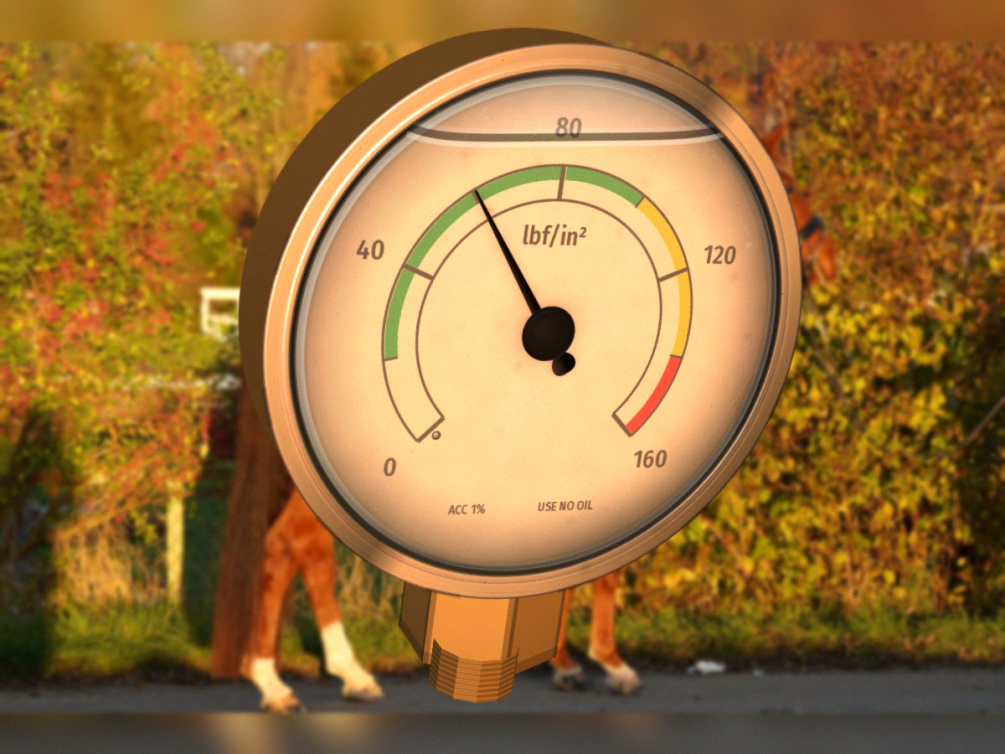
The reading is 60 psi
